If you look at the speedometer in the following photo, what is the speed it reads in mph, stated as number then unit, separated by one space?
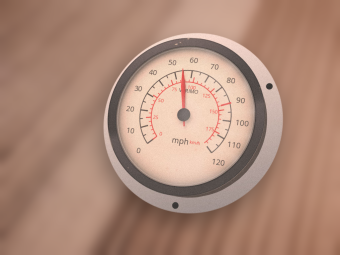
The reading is 55 mph
